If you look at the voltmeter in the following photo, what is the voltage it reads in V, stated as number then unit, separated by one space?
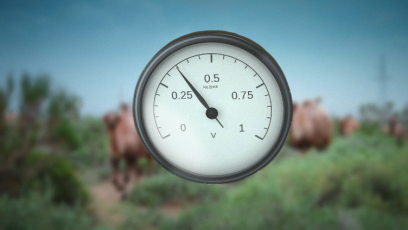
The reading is 0.35 V
